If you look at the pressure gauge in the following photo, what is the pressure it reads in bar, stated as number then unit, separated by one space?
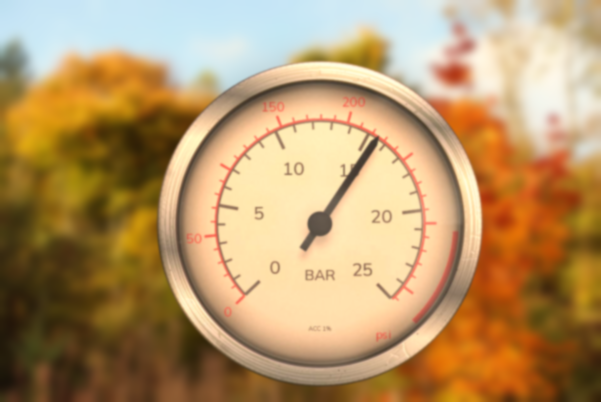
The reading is 15.5 bar
